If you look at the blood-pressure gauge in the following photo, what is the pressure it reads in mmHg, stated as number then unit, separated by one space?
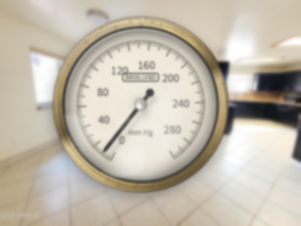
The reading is 10 mmHg
